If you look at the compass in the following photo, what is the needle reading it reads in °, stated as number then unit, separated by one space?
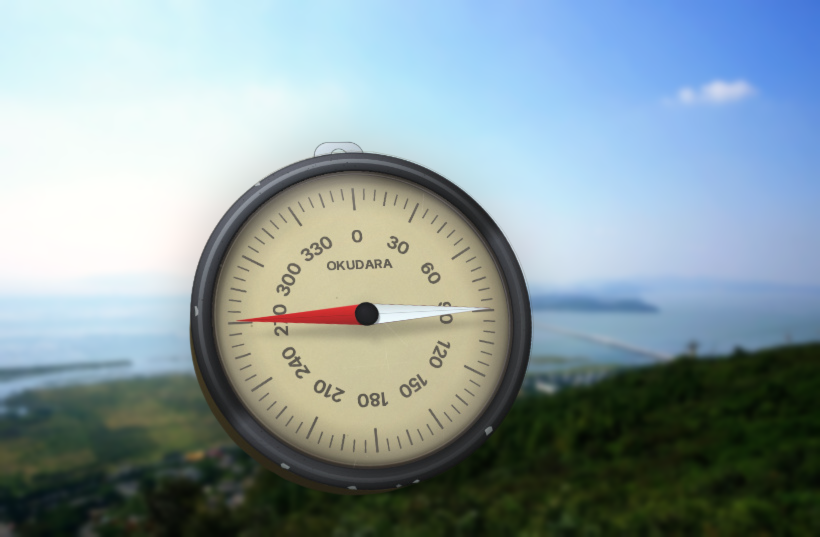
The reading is 270 °
